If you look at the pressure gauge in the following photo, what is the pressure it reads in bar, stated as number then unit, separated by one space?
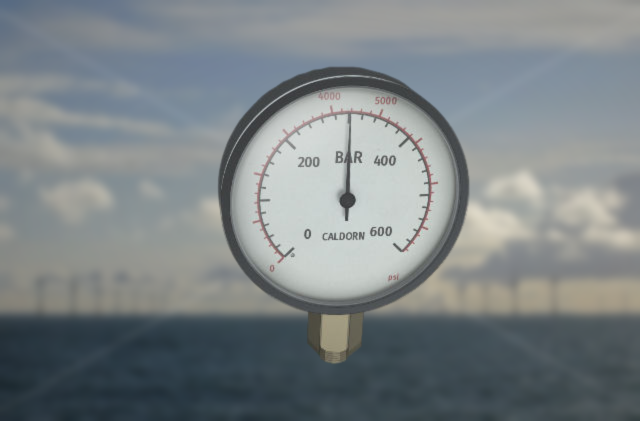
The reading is 300 bar
